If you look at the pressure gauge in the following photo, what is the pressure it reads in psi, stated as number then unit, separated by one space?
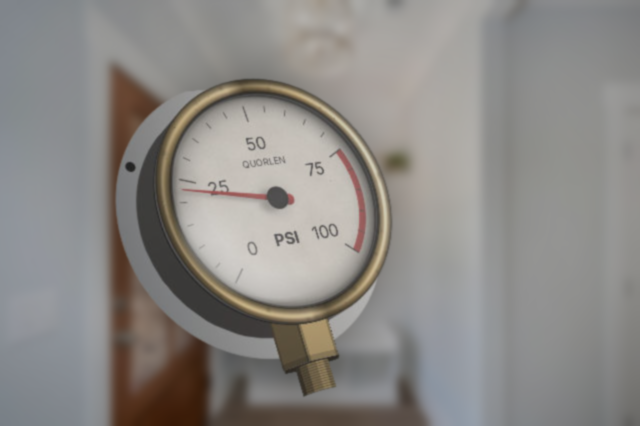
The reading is 22.5 psi
